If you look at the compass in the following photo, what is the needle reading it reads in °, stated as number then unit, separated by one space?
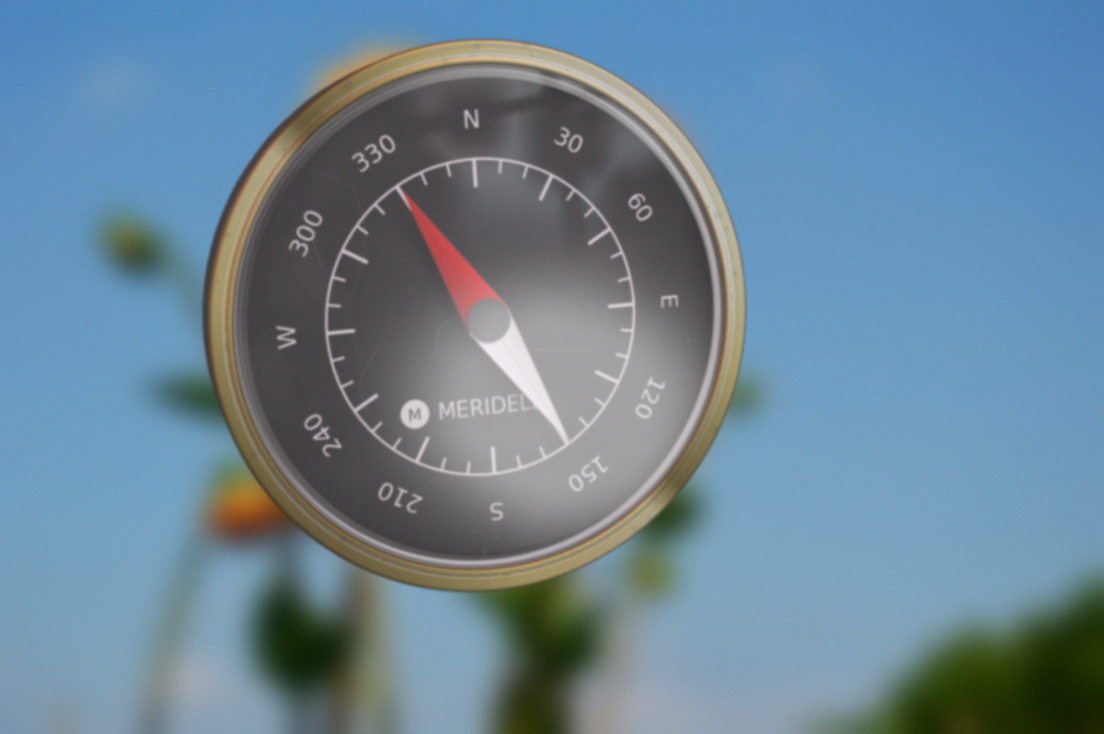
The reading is 330 °
